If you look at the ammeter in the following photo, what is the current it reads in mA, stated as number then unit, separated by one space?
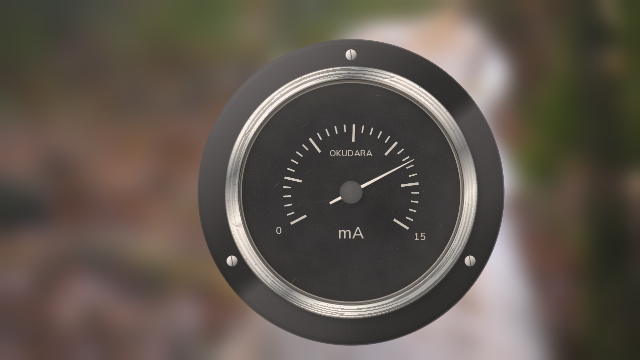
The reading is 11.25 mA
